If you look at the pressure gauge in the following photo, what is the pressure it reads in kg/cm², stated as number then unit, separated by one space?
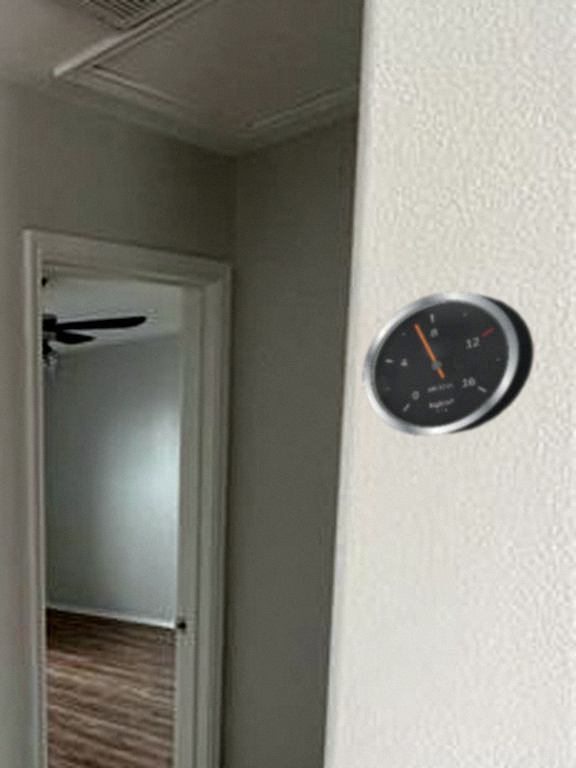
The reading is 7 kg/cm²
